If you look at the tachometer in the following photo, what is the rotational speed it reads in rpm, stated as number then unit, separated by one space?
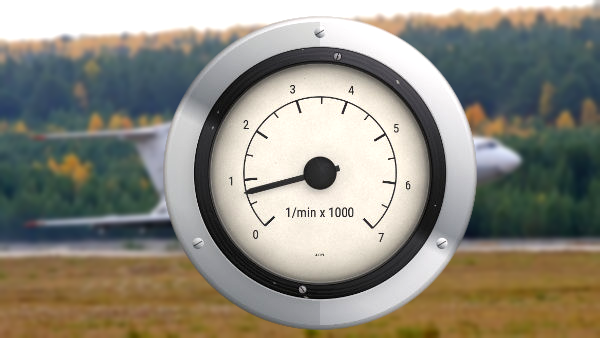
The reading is 750 rpm
